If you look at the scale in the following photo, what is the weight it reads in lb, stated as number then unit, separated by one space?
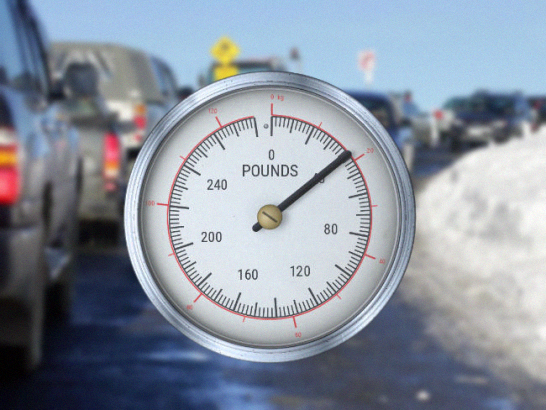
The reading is 40 lb
